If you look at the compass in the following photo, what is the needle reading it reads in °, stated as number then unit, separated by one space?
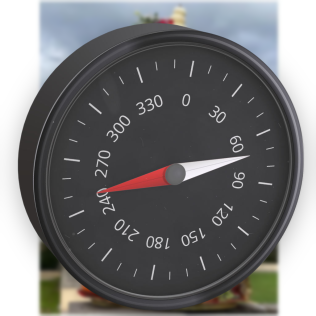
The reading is 250 °
